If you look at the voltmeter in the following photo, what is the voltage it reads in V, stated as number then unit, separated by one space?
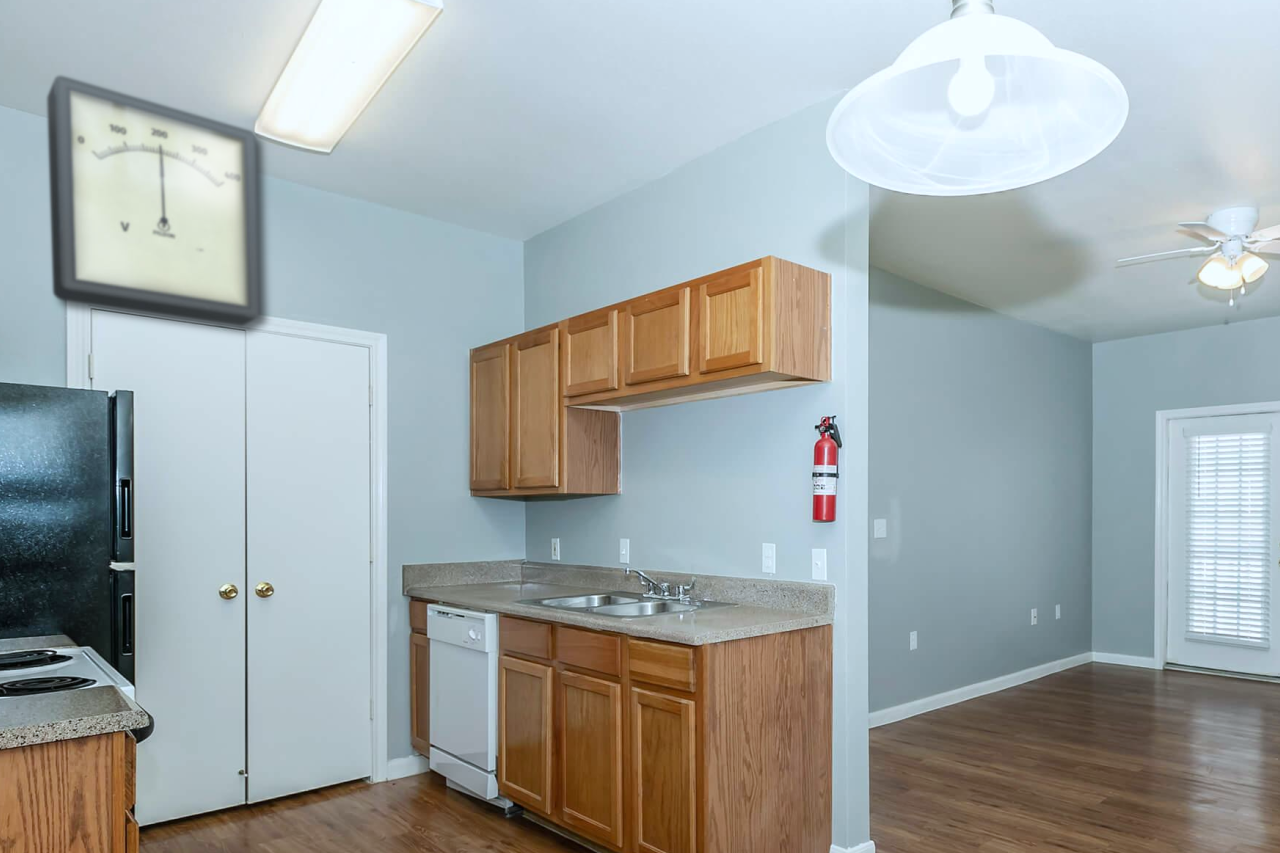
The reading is 200 V
